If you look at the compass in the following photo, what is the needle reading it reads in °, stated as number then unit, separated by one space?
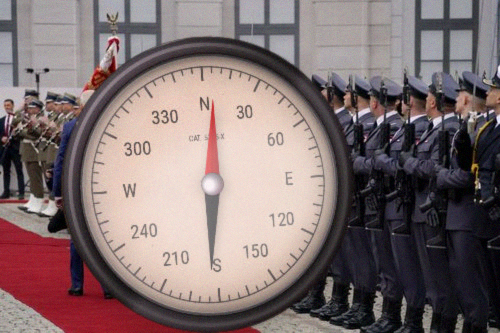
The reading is 5 °
